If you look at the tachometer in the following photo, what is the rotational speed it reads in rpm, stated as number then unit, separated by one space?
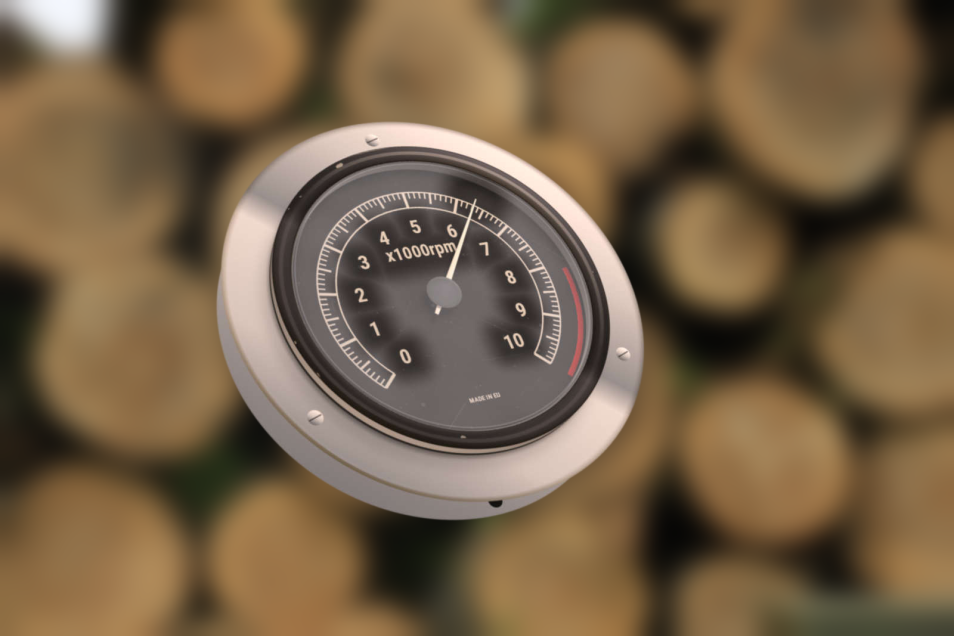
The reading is 6300 rpm
